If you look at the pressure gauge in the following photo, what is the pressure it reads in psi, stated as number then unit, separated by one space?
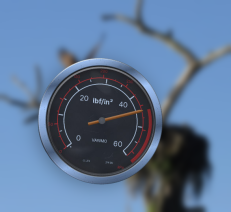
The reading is 45 psi
